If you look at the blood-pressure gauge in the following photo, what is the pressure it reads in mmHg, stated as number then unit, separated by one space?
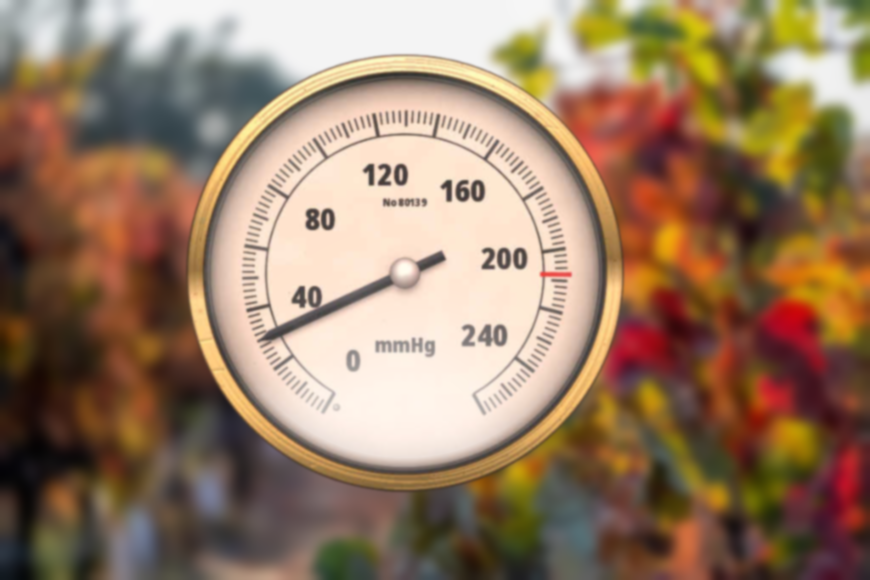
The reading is 30 mmHg
